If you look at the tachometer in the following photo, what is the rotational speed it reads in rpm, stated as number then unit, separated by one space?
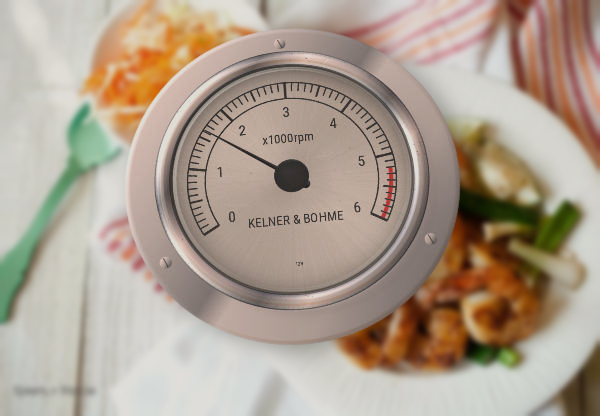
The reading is 1600 rpm
